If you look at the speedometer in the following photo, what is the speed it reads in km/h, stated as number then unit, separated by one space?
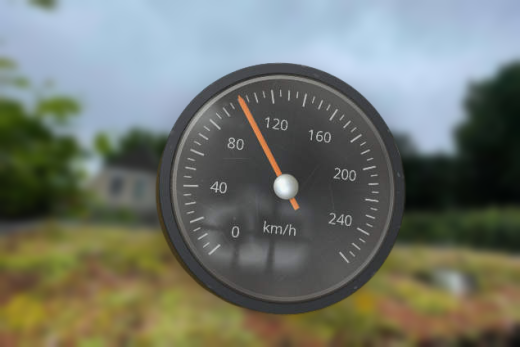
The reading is 100 km/h
